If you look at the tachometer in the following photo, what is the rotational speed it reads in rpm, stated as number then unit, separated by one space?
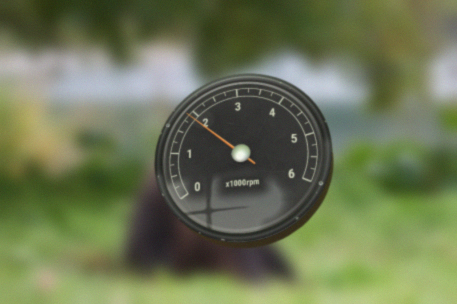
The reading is 1875 rpm
